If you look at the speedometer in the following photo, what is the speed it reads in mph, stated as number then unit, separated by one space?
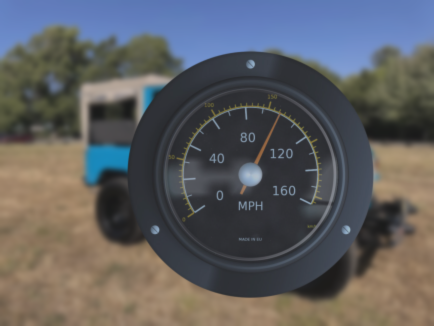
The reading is 100 mph
